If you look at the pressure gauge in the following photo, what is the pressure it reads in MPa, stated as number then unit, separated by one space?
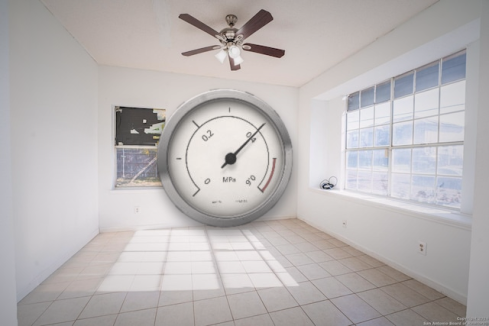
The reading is 0.4 MPa
